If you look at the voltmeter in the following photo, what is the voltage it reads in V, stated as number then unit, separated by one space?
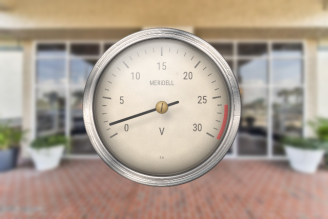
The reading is 1.5 V
